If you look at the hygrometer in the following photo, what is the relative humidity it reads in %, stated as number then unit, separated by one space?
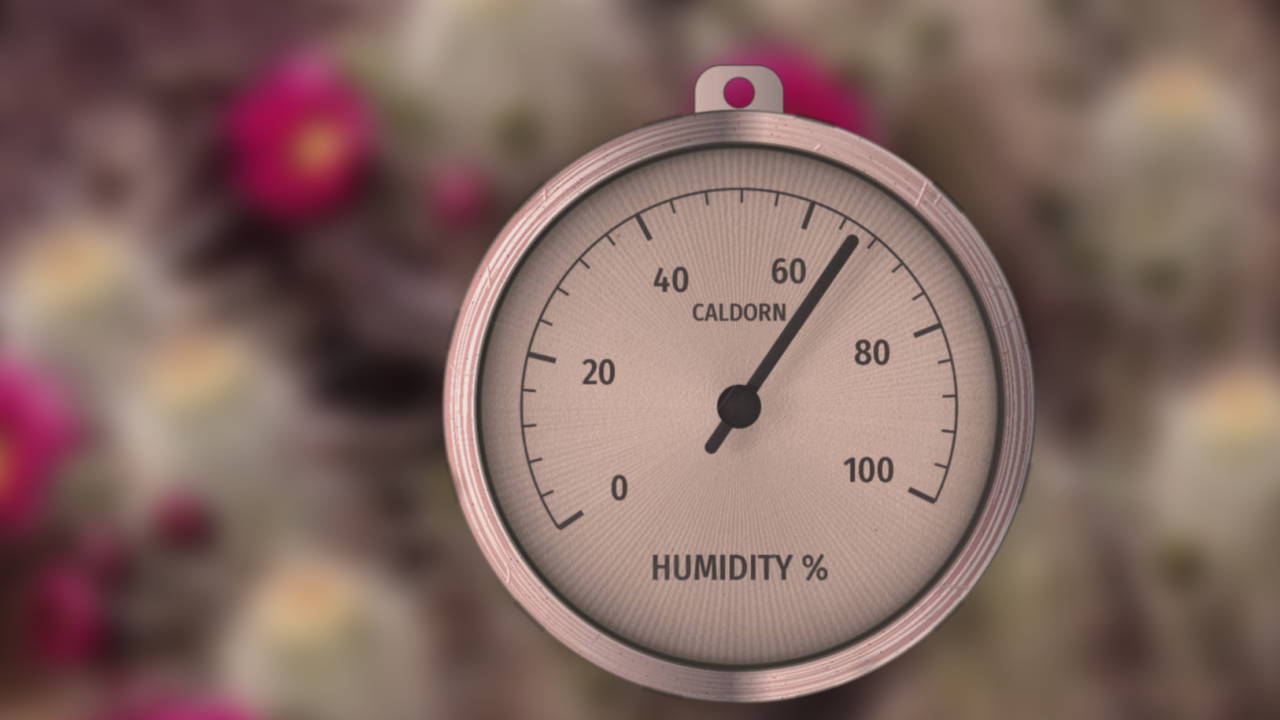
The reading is 66 %
